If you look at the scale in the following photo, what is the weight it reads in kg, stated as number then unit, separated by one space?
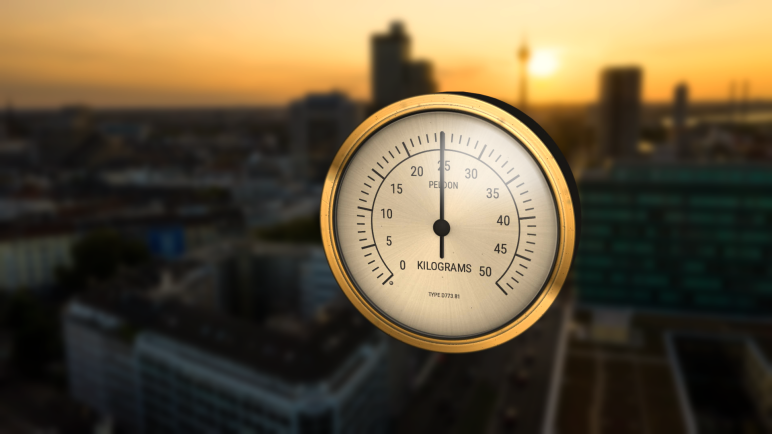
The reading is 25 kg
